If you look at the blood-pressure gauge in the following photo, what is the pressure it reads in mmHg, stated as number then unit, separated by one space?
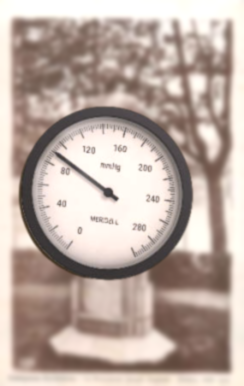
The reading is 90 mmHg
